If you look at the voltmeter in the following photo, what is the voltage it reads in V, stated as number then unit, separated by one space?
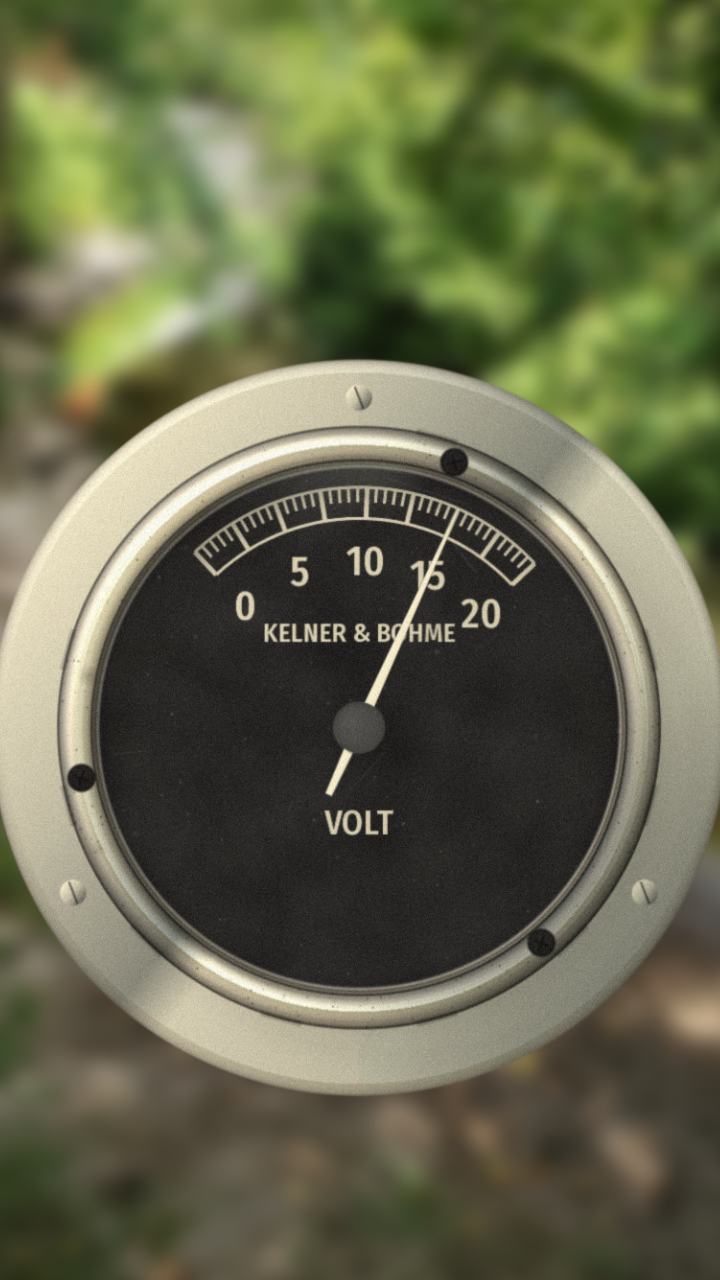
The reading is 15 V
